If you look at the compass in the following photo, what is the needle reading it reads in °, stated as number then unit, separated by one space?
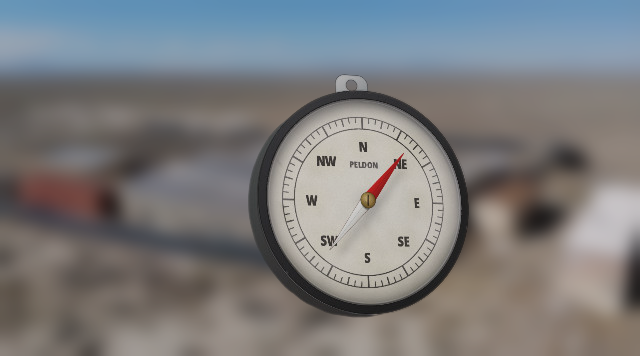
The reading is 40 °
